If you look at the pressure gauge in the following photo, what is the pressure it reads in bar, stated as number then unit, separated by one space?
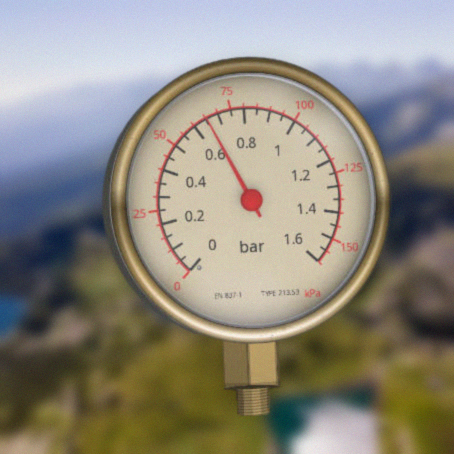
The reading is 0.65 bar
